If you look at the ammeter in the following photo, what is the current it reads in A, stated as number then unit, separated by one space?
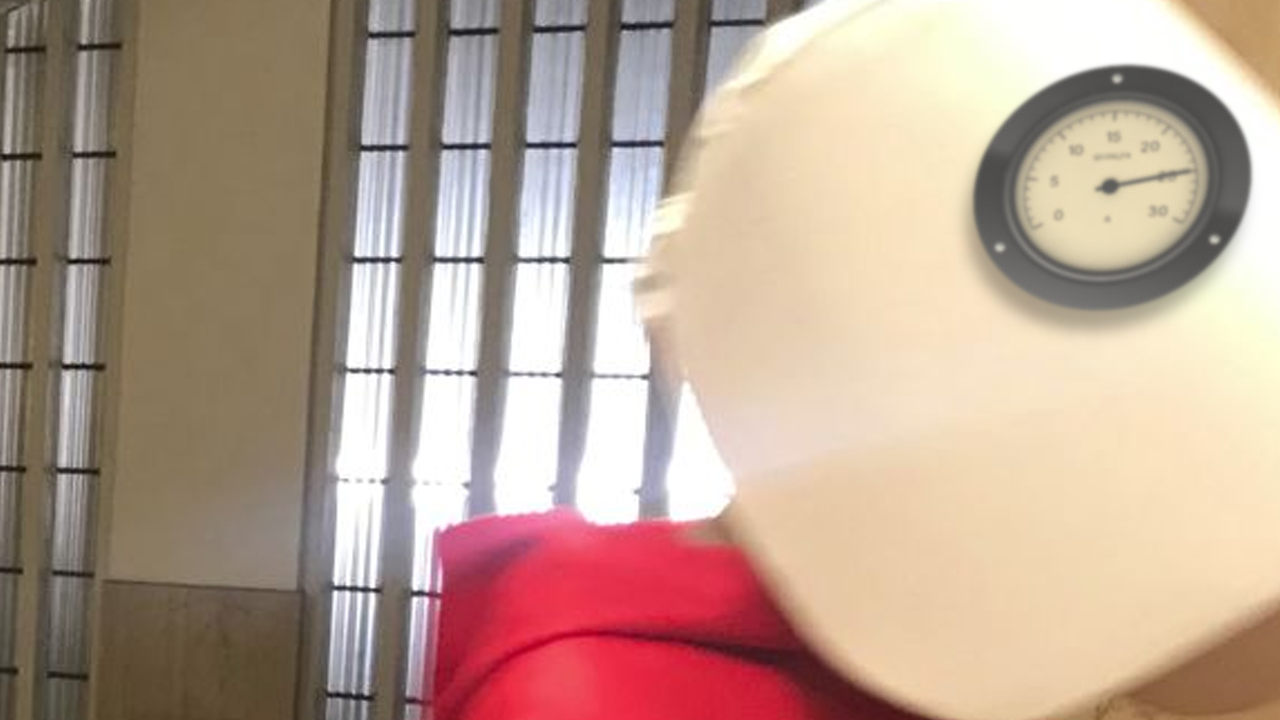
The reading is 25 A
